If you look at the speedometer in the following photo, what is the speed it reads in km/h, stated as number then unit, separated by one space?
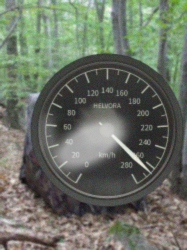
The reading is 265 km/h
